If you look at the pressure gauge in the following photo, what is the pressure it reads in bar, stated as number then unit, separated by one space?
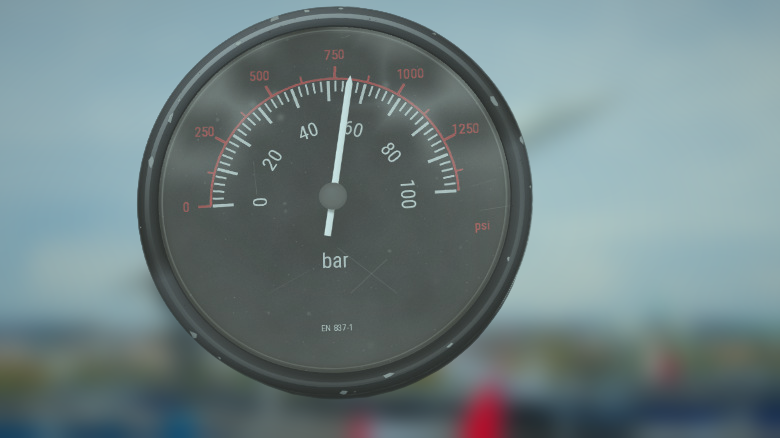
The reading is 56 bar
